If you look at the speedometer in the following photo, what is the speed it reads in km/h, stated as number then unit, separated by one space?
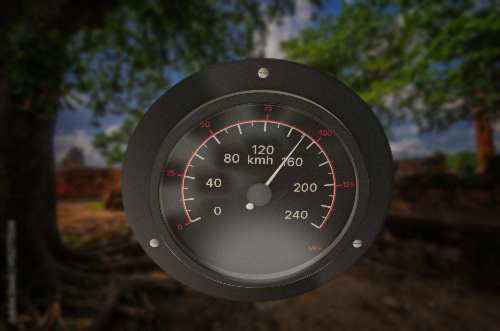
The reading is 150 km/h
